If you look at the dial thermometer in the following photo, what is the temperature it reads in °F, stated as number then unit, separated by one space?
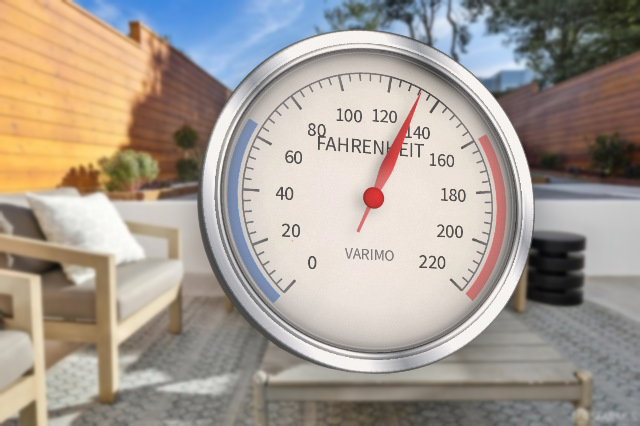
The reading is 132 °F
